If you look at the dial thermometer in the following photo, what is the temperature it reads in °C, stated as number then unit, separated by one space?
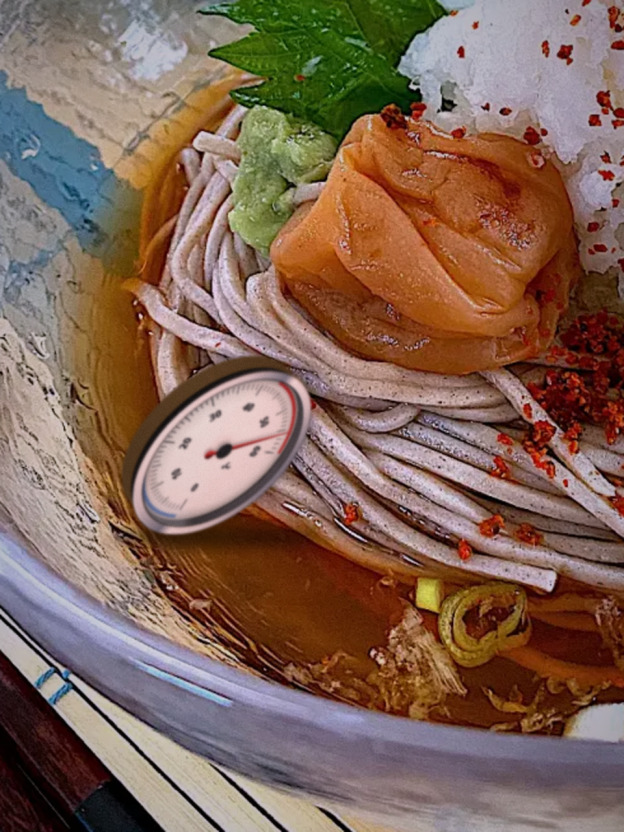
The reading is 55 °C
